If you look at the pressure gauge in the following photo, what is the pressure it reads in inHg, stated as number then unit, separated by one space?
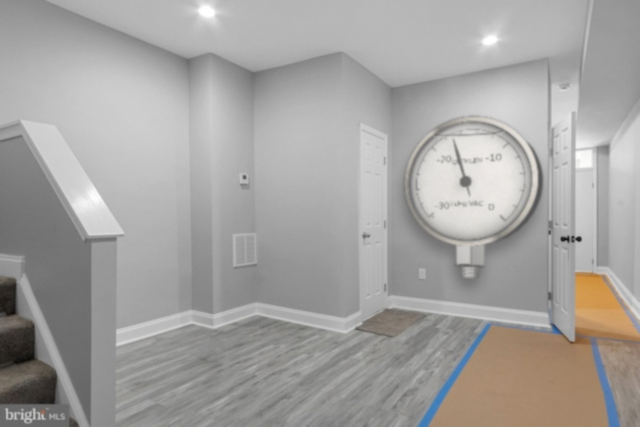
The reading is -17 inHg
